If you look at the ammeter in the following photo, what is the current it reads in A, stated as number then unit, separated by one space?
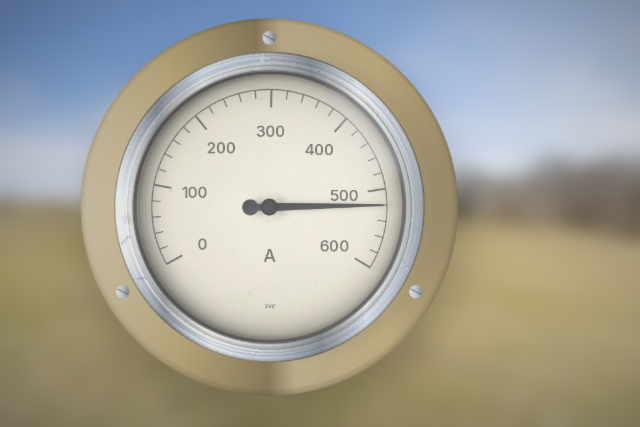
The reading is 520 A
